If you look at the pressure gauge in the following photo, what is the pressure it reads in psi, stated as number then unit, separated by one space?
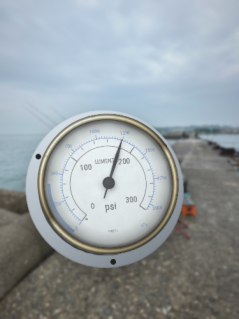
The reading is 180 psi
